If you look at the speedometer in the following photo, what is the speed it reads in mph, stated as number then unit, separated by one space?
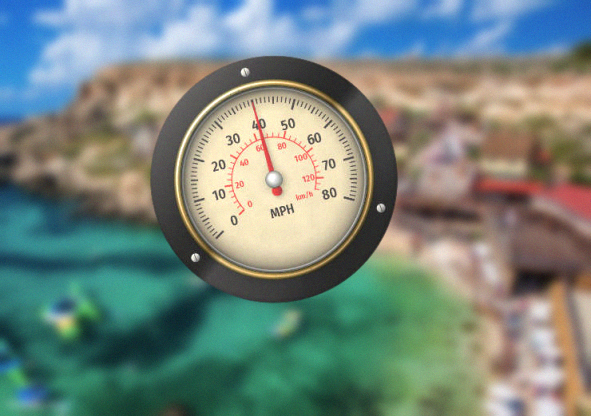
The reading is 40 mph
